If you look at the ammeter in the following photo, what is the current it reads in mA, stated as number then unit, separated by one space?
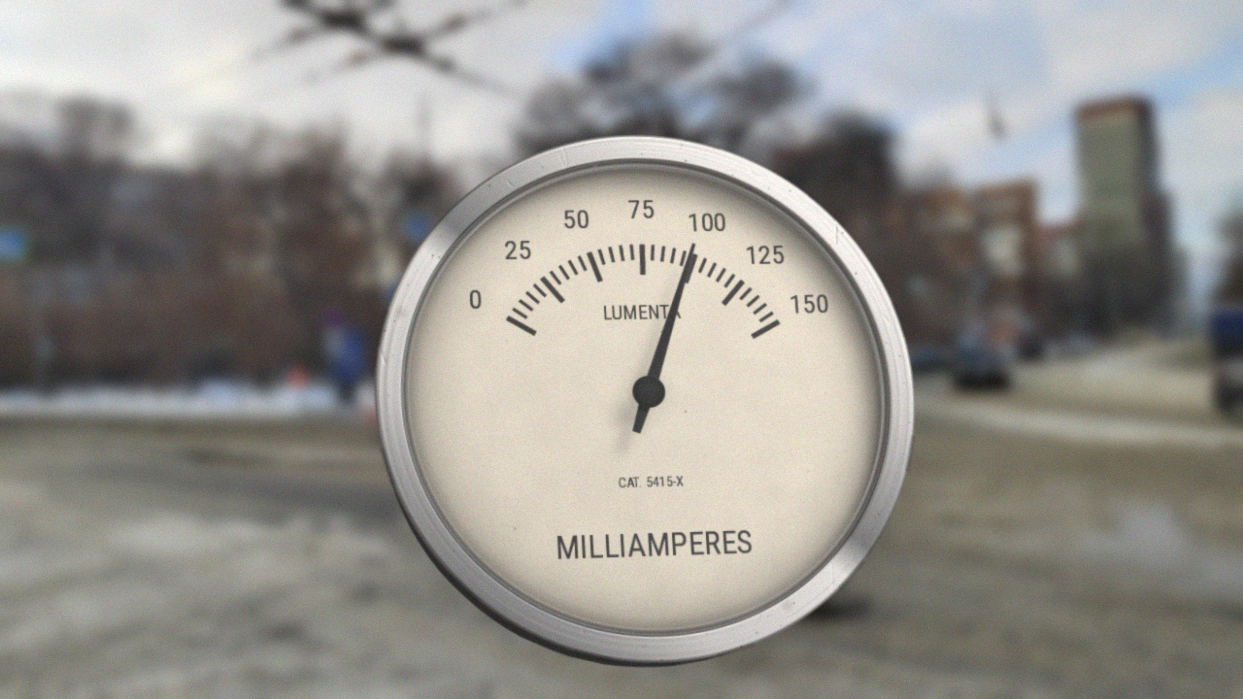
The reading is 97.5 mA
